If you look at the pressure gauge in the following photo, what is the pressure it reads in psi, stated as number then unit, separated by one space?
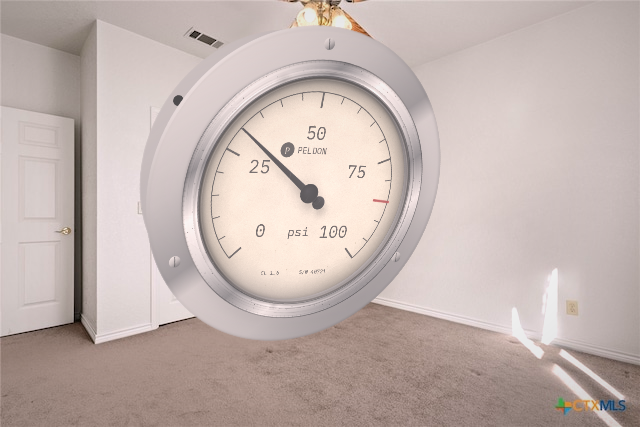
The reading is 30 psi
